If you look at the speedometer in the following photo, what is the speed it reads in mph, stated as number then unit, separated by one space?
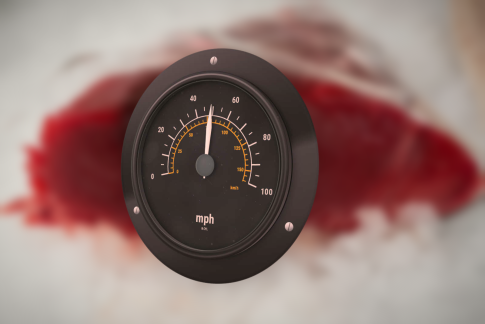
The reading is 50 mph
